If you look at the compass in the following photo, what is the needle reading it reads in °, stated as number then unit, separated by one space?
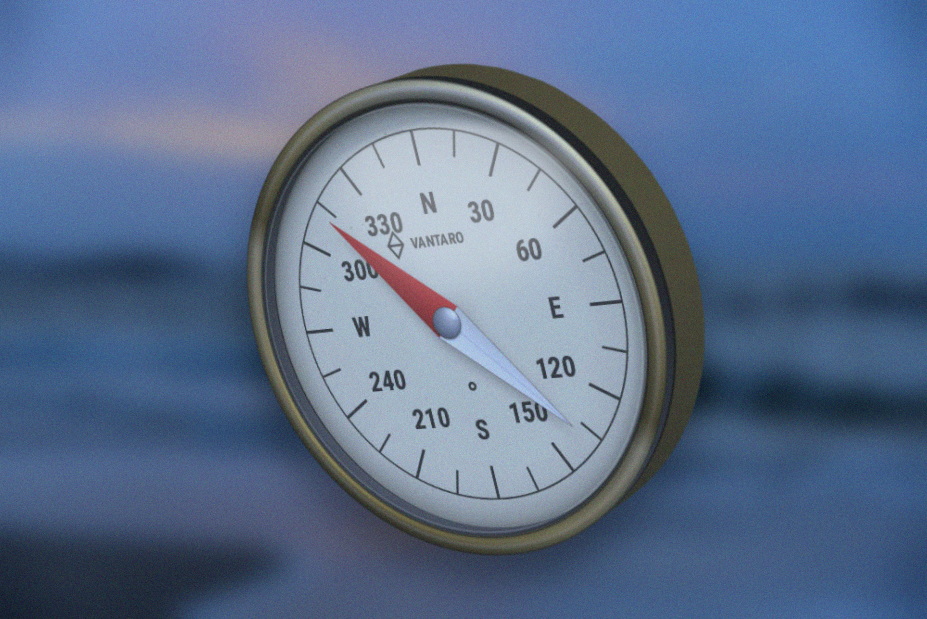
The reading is 315 °
